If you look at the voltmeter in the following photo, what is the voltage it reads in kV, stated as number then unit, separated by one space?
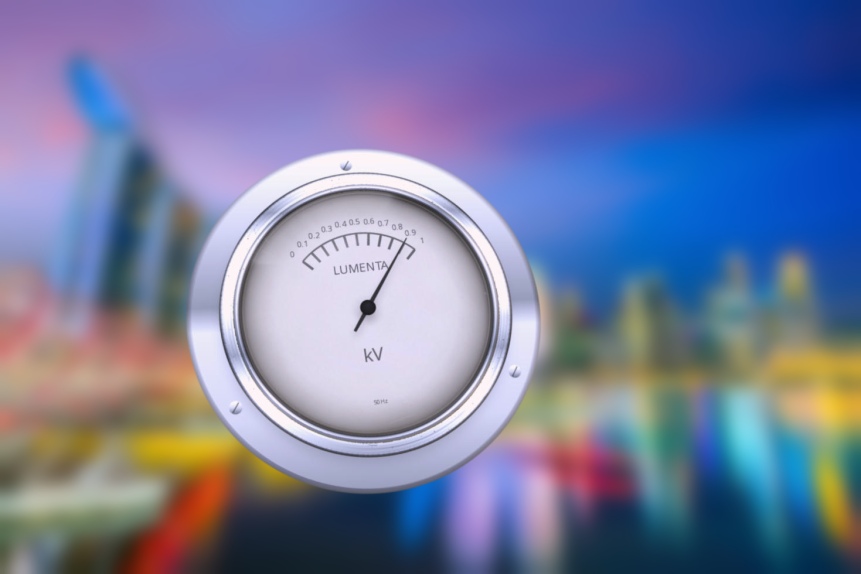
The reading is 0.9 kV
